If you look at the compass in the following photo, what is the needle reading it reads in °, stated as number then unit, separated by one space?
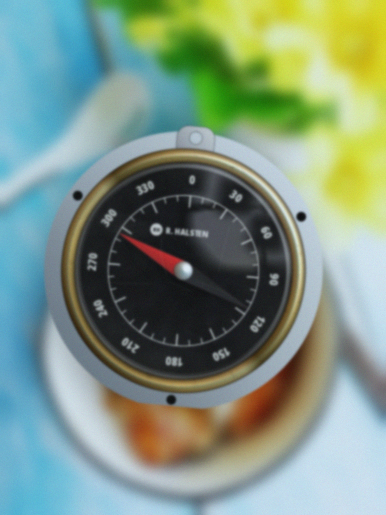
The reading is 295 °
